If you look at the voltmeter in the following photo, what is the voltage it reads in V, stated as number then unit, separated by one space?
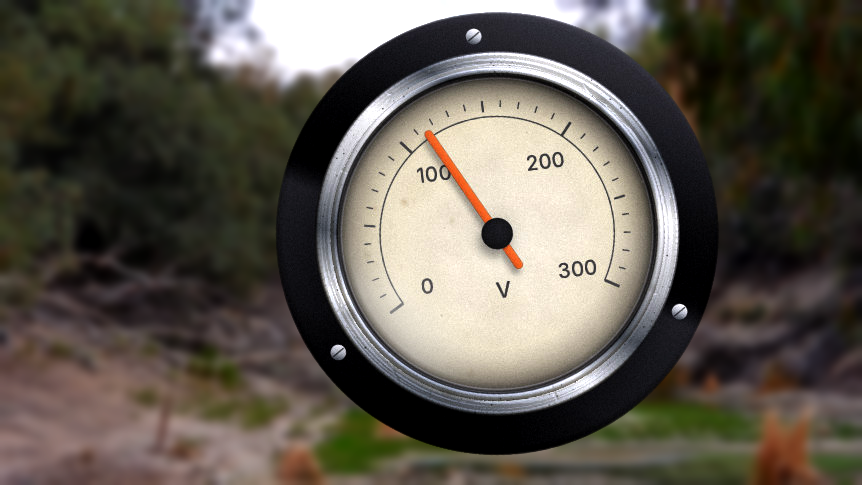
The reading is 115 V
